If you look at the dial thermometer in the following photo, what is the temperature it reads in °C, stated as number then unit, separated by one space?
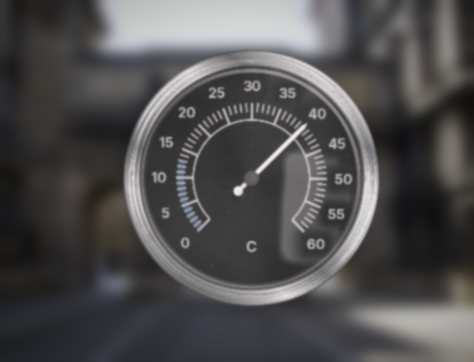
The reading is 40 °C
